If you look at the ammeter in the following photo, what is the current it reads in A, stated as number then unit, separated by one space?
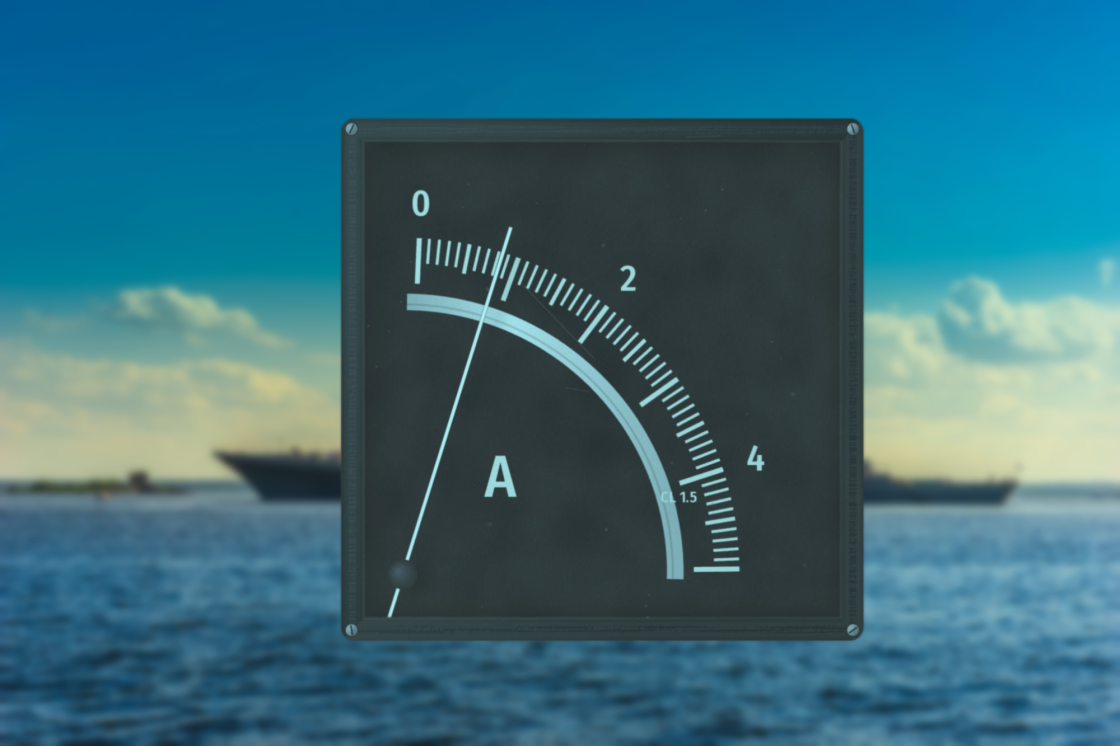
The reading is 0.85 A
